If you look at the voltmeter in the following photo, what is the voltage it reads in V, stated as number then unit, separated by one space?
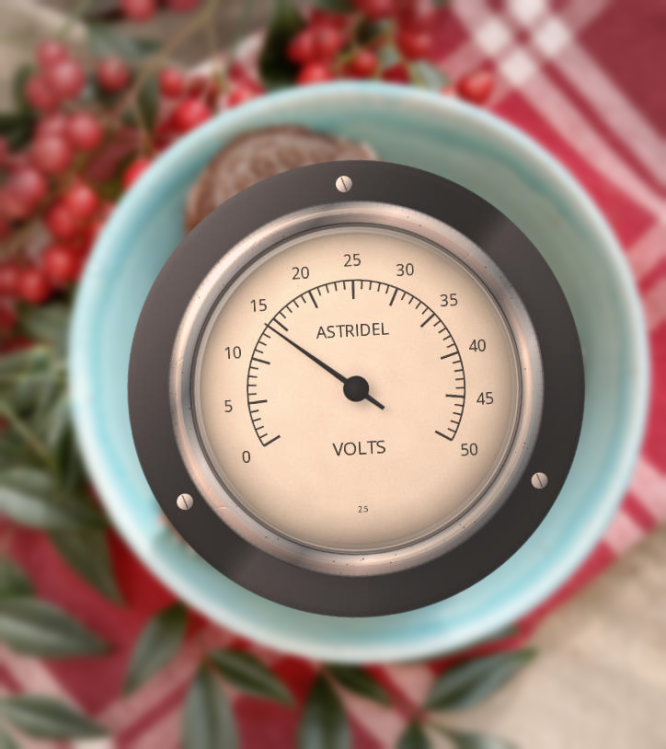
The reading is 14 V
